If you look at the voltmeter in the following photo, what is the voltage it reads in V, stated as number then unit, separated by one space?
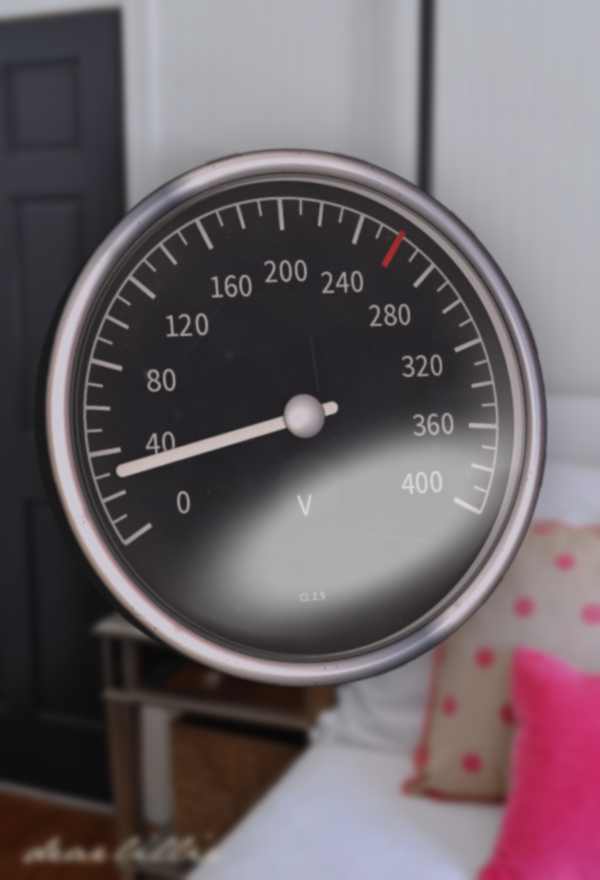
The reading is 30 V
